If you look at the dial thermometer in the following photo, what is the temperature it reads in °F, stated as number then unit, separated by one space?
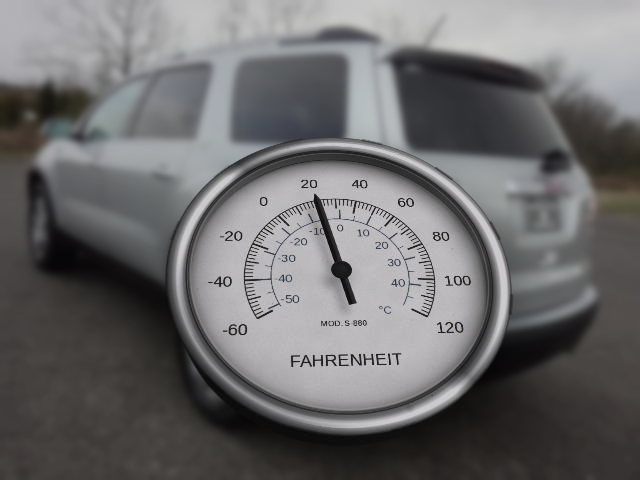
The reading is 20 °F
